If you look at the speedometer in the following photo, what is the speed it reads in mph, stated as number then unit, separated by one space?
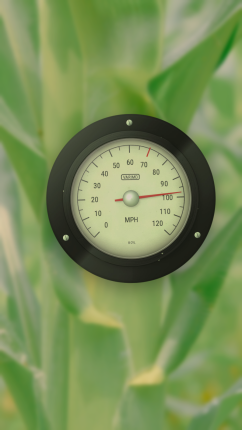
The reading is 97.5 mph
